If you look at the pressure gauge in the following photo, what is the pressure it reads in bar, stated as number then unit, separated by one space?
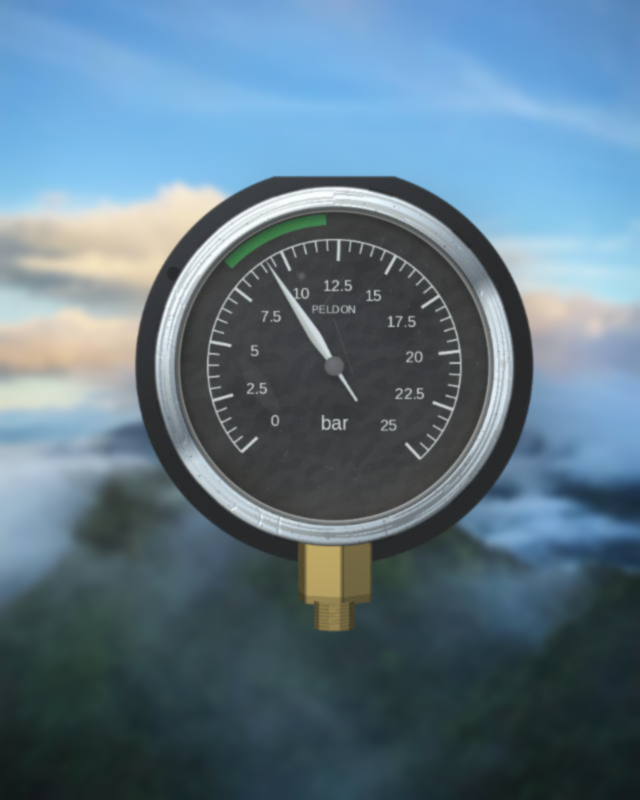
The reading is 9.25 bar
